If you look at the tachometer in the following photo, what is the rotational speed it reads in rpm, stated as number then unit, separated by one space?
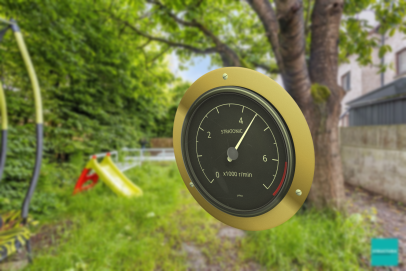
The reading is 4500 rpm
